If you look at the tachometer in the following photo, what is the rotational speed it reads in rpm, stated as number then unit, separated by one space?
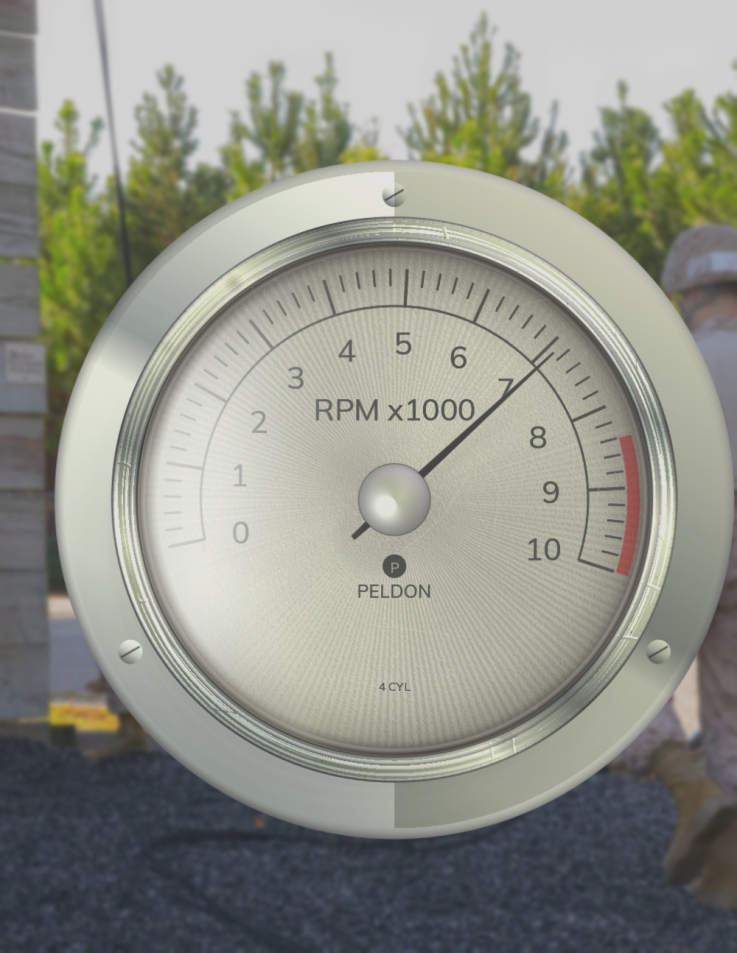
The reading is 7100 rpm
